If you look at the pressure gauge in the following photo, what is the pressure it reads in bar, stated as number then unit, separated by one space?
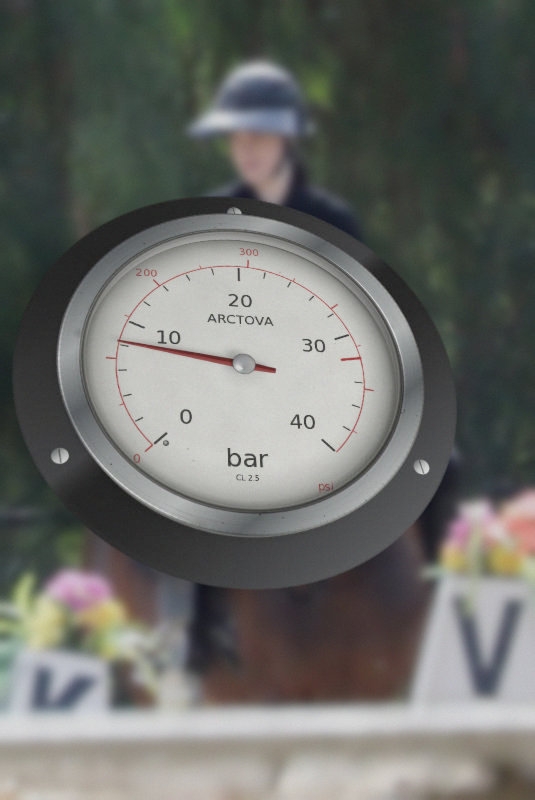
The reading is 8 bar
